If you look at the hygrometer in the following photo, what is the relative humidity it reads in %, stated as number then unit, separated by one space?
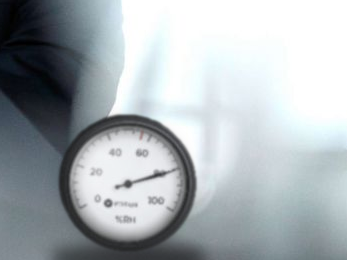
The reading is 80 %
